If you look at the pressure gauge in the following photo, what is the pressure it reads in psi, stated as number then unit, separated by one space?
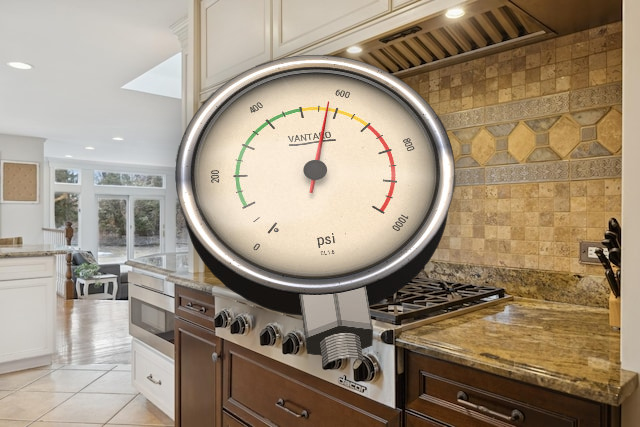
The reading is 575 psi
